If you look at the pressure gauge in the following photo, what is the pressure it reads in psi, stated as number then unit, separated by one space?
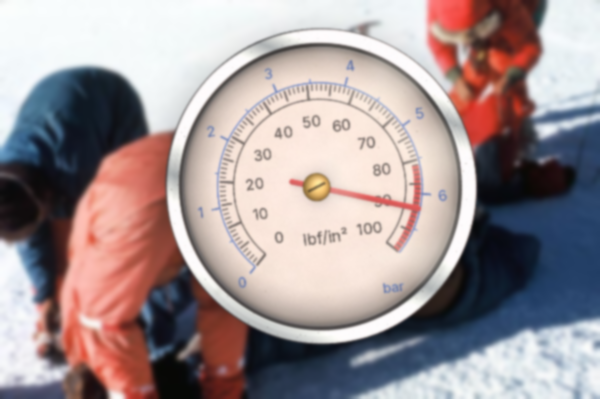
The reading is 90 psi
